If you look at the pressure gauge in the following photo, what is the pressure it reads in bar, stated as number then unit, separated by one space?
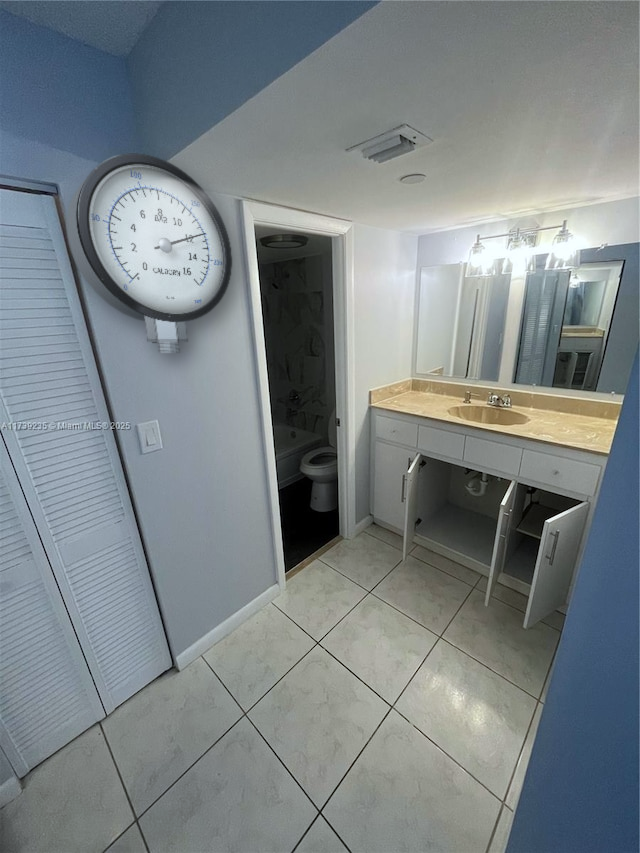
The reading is 12 bar
